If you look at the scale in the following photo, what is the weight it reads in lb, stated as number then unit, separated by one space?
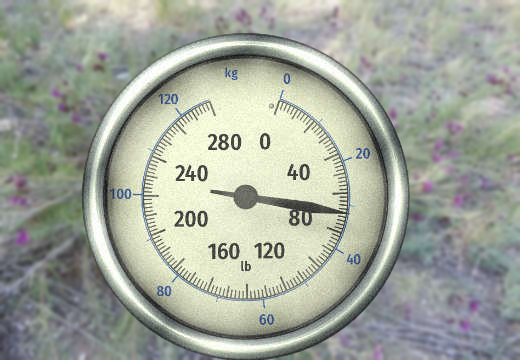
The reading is 70 lb
